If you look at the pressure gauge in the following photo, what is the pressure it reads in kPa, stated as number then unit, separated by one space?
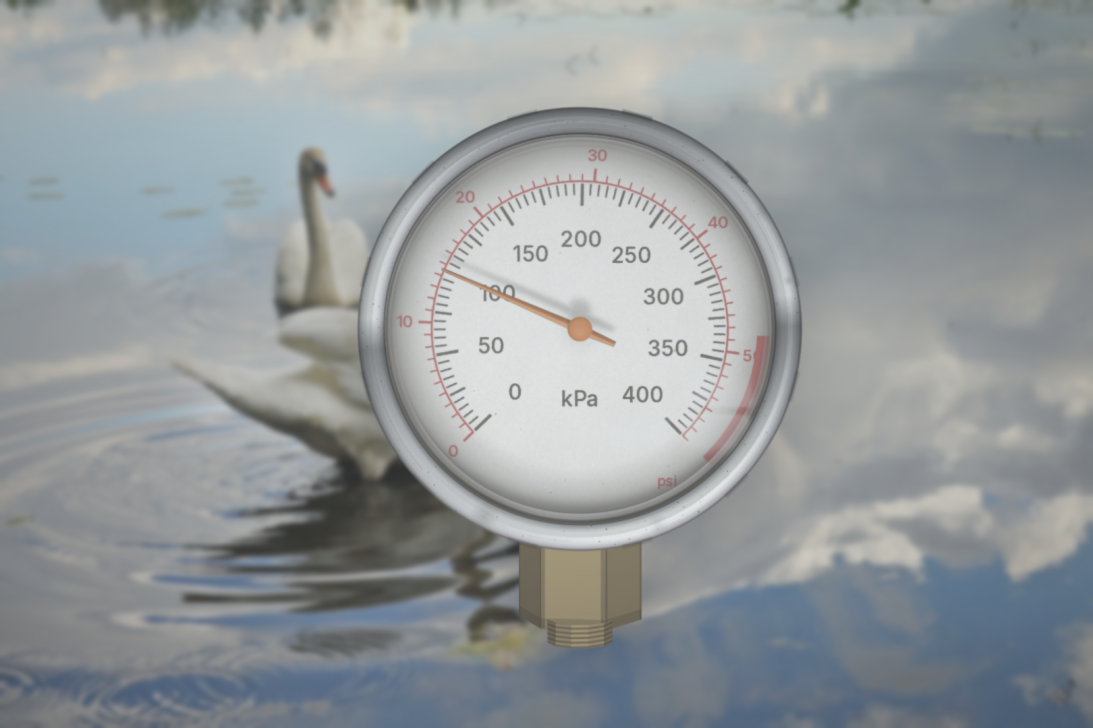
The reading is 100 kPa
